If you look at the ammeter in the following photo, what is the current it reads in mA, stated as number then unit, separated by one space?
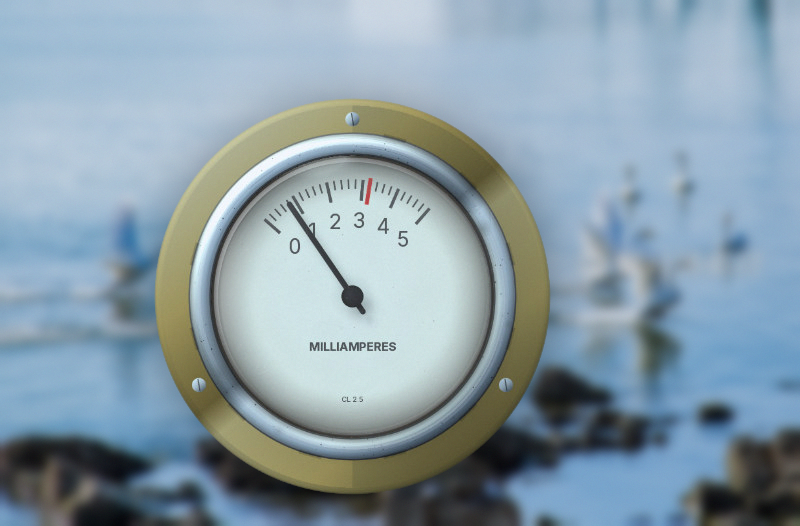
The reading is 0.8 mA
